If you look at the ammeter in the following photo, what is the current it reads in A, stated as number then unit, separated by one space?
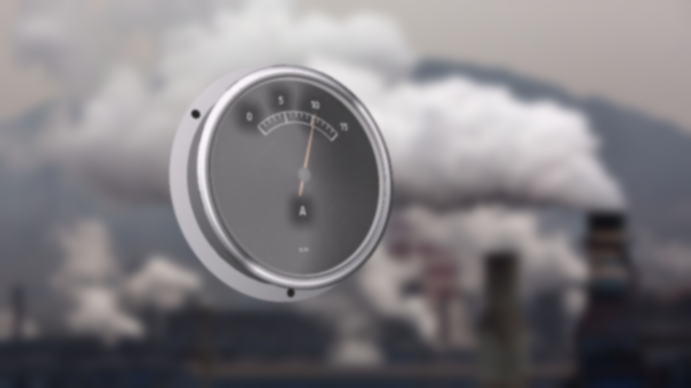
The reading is 10 A
